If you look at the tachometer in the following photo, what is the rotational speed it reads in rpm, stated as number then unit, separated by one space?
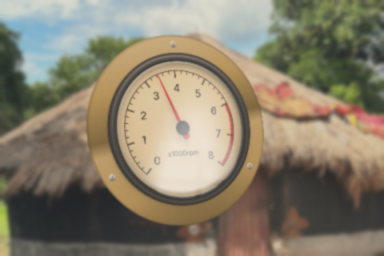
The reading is 3400 rpm
